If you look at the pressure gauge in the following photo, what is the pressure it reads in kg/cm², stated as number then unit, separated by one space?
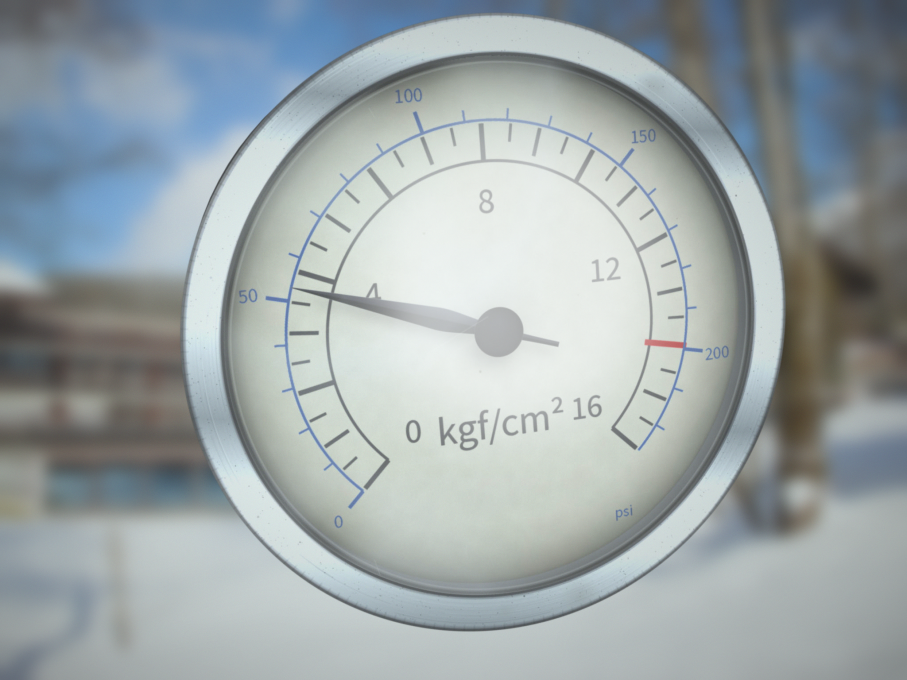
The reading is 3.75 kg/cm²
